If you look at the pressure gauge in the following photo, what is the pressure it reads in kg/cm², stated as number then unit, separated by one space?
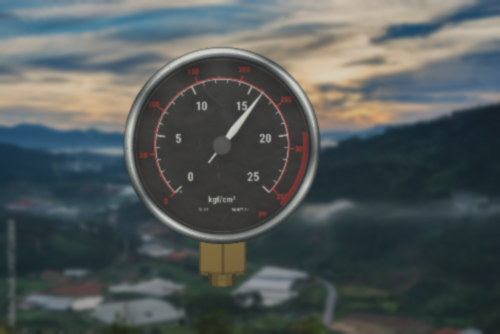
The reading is 16 kg/cm²
